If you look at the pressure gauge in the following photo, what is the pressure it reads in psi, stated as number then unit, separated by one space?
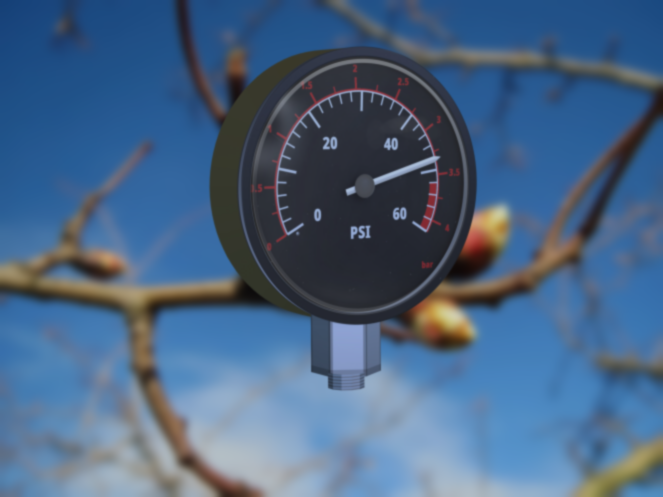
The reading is 48 psi
